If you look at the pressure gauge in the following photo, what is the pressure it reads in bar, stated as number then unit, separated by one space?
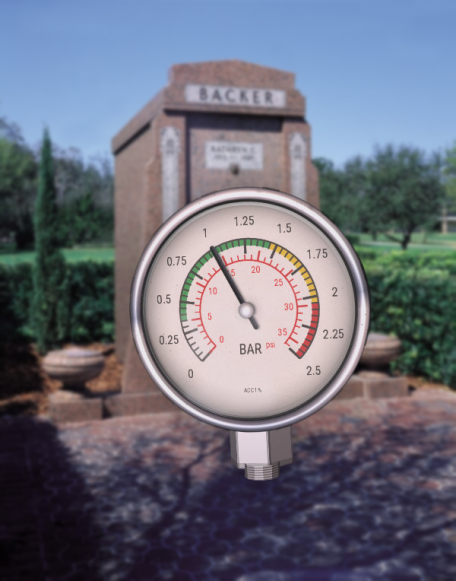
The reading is 1 bar
